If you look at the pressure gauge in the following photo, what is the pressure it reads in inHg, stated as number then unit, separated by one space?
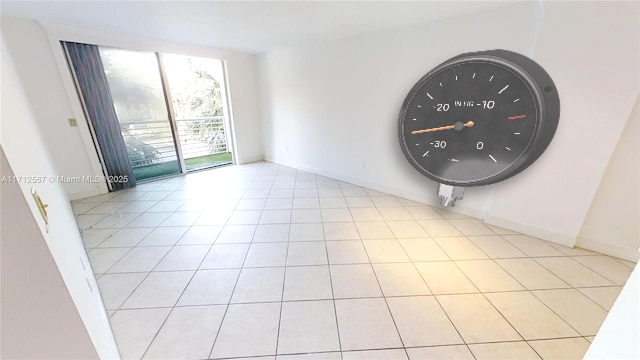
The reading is -26 inHg
